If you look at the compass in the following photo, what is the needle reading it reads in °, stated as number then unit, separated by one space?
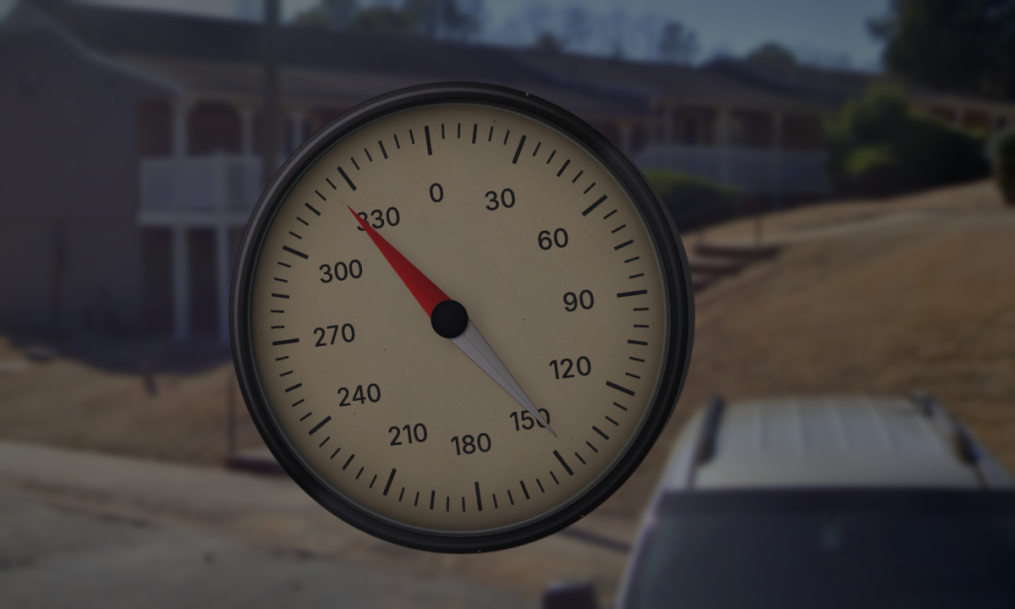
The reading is 325 °
